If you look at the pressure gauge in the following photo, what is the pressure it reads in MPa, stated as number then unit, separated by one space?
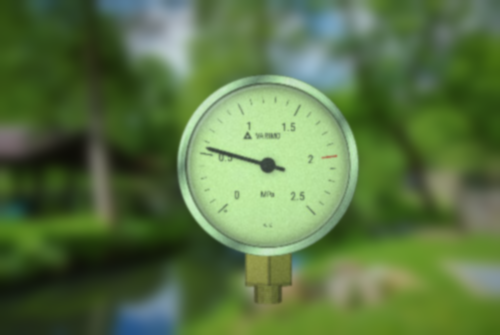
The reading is 0.55 MPa
